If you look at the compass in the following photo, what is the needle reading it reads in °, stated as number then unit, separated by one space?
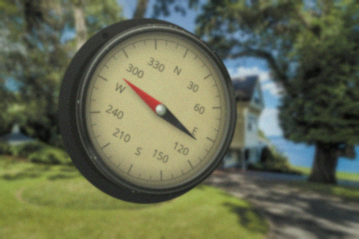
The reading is 280 °
